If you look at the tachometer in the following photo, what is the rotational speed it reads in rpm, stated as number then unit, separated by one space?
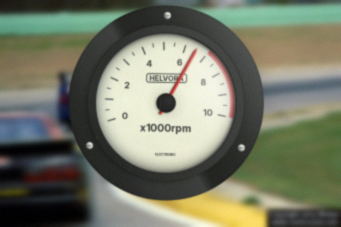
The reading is 6500 rpm
